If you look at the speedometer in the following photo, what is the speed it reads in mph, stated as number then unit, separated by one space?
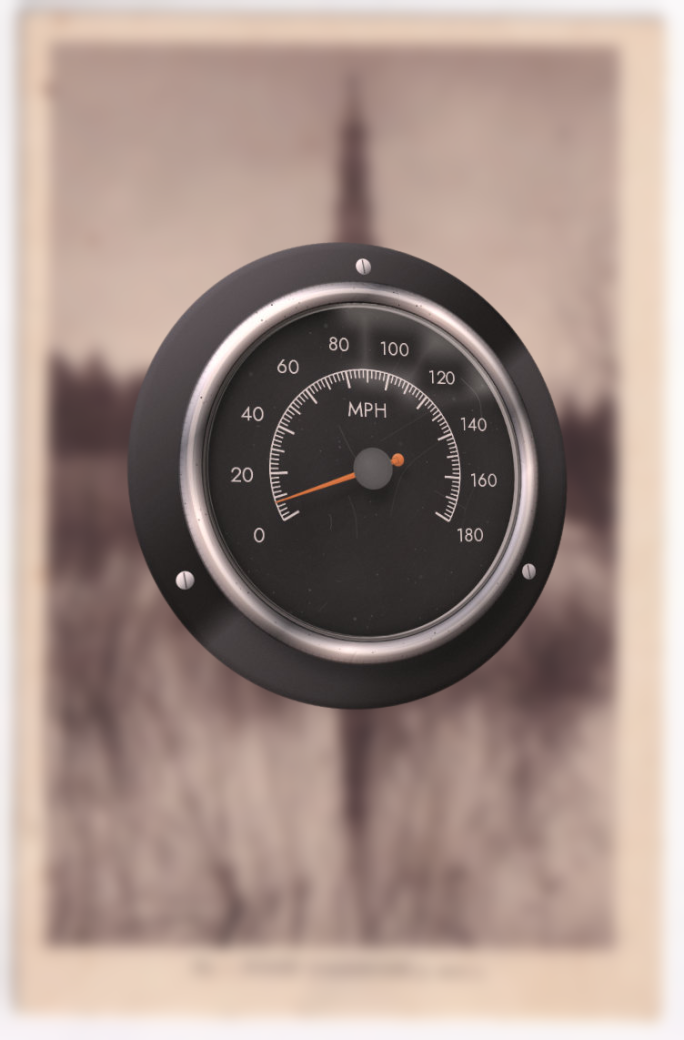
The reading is 8 mph
